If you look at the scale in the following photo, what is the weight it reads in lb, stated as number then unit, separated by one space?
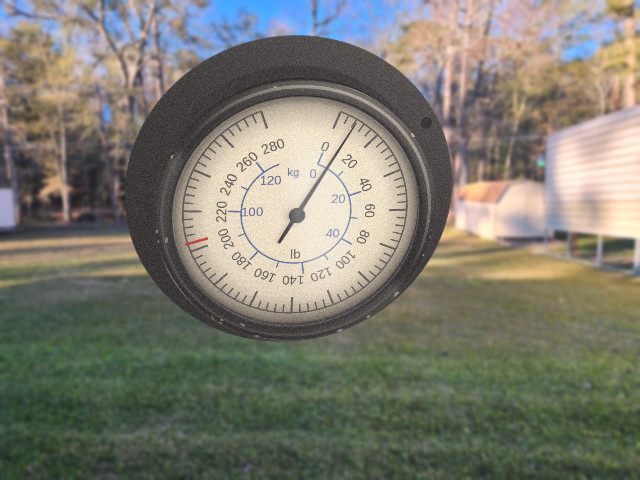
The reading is 8 lb
